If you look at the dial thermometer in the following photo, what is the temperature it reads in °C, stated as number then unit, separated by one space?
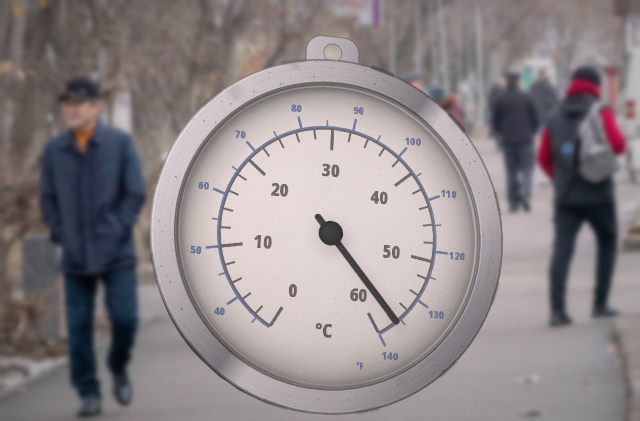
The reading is 58 °C
